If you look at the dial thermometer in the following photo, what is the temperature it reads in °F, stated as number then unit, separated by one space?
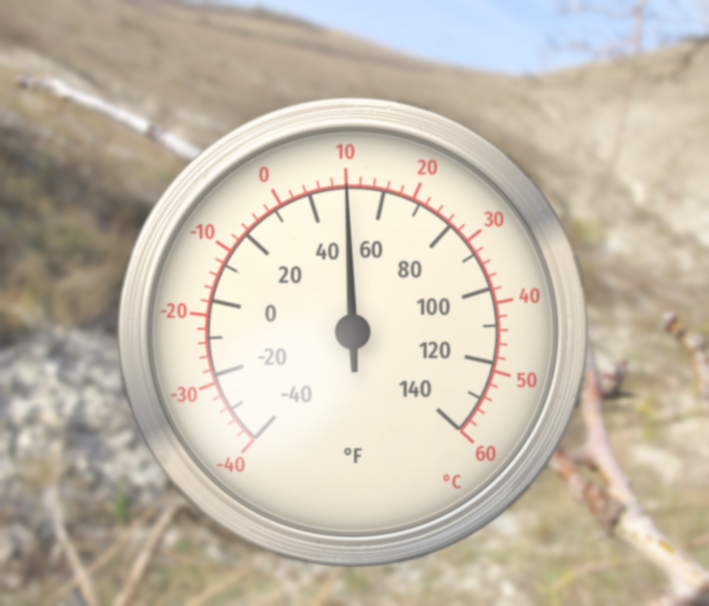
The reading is 50 °F
